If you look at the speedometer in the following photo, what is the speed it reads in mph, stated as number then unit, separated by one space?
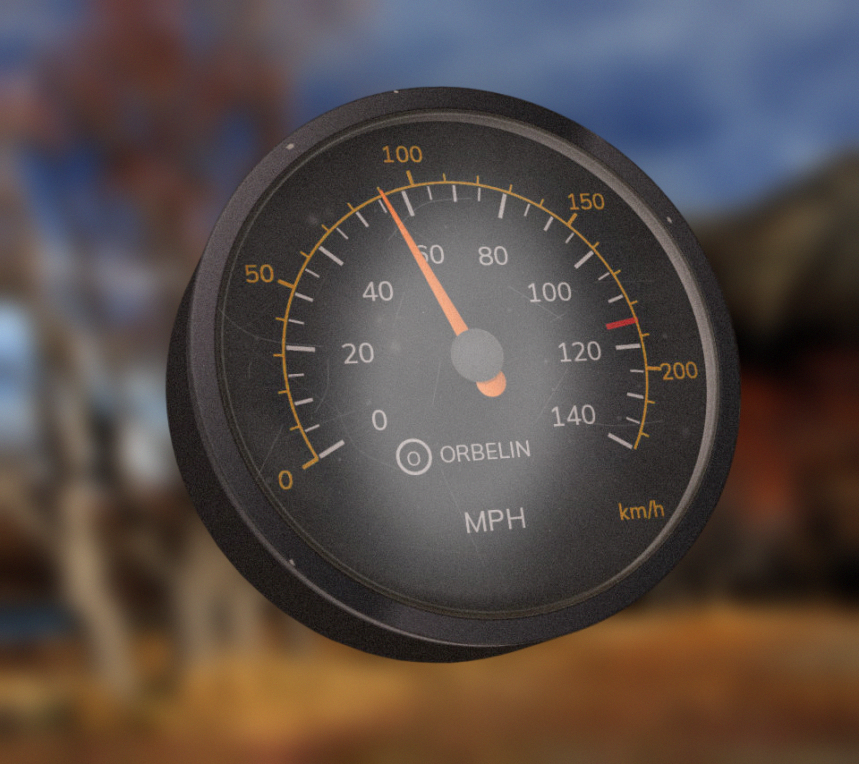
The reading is 55 mph
